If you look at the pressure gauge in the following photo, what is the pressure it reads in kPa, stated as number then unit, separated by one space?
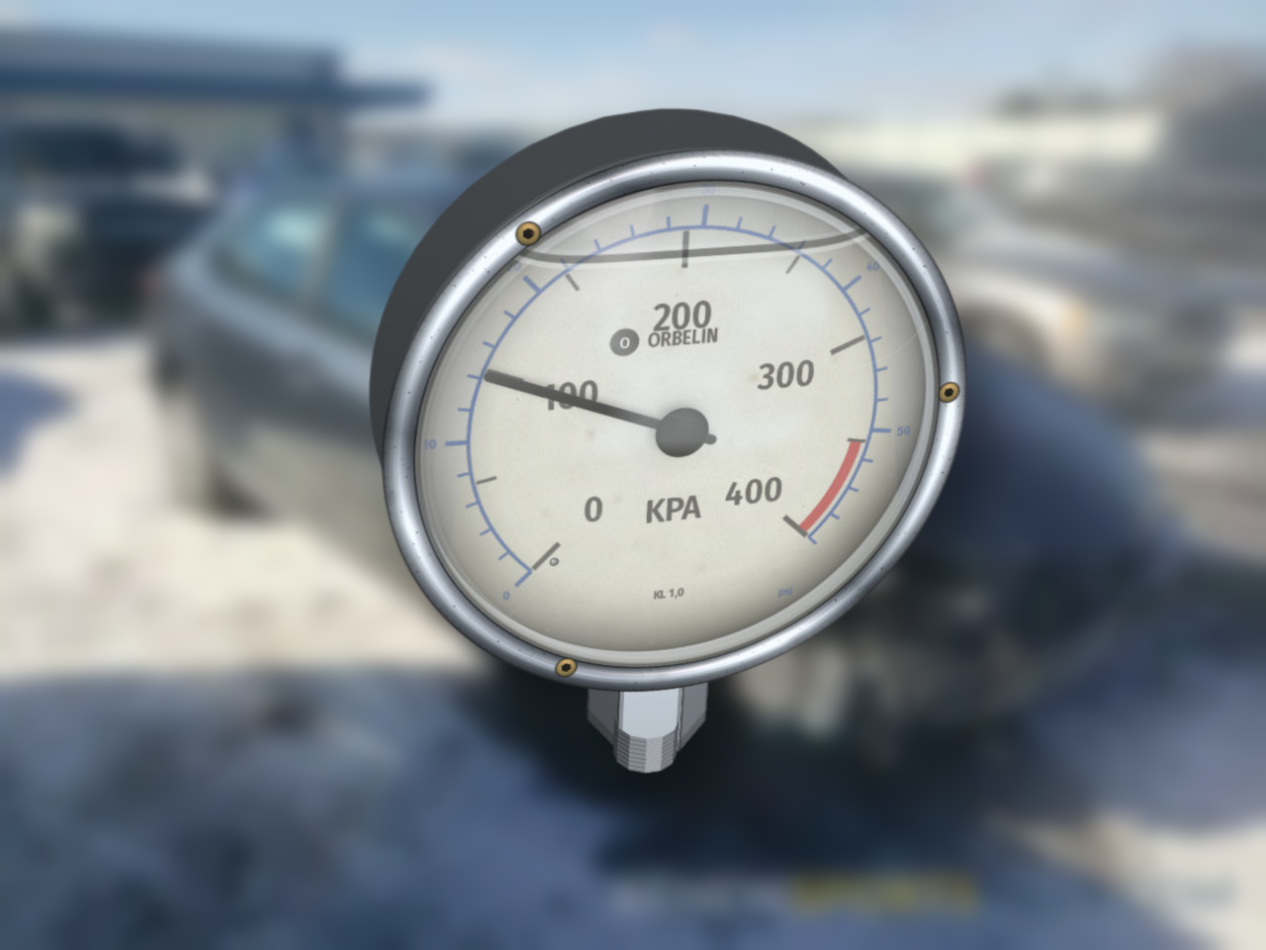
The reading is 100 kPa
